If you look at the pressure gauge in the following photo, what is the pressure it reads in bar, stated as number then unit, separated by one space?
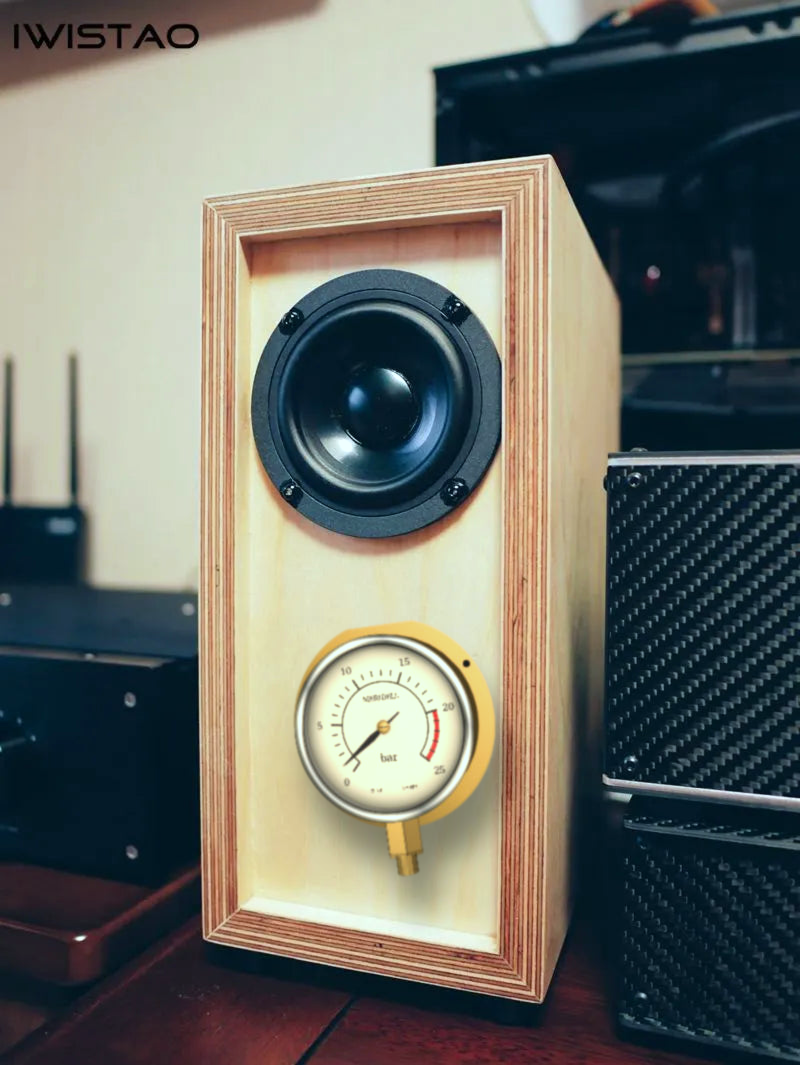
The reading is 1 bar
